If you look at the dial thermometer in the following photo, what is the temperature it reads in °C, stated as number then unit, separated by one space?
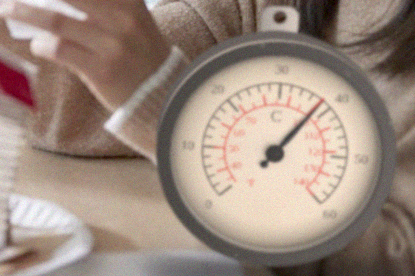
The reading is 38 °C
